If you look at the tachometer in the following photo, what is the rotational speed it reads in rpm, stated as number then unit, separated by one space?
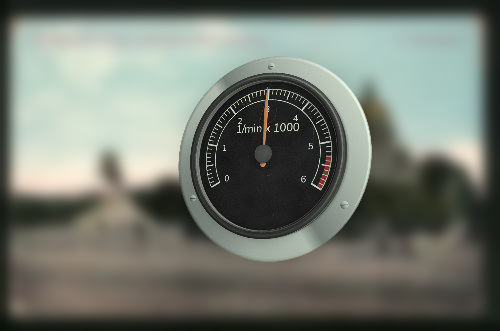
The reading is 3000 rpm
